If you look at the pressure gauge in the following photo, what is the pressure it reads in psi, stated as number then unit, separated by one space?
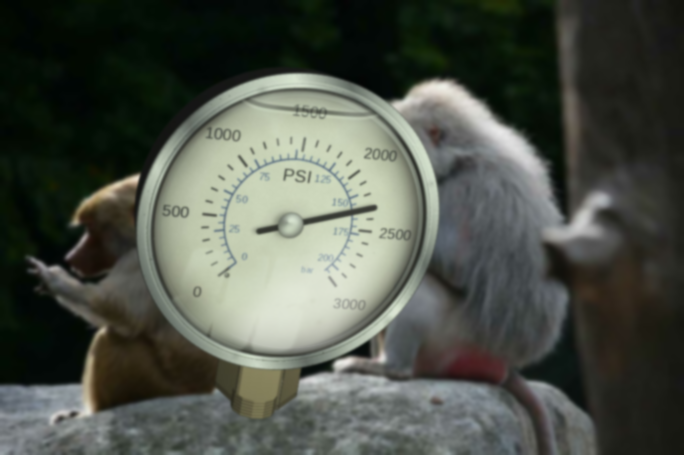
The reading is 2300 psi
